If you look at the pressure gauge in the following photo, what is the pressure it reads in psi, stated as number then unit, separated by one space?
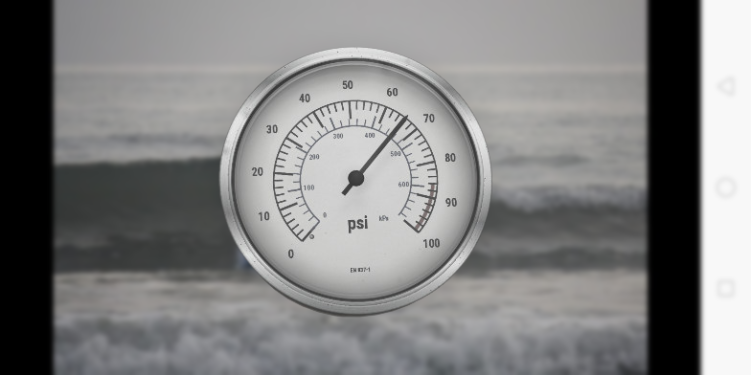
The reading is 66 psi
